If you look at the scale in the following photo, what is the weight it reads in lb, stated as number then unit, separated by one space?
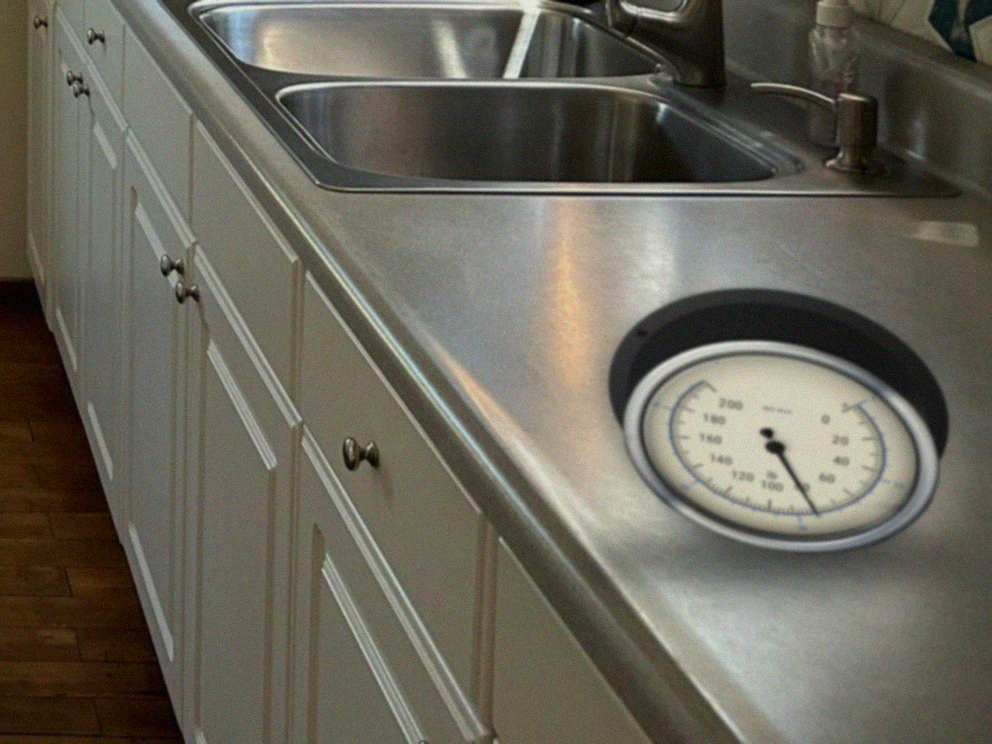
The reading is 80 lb
